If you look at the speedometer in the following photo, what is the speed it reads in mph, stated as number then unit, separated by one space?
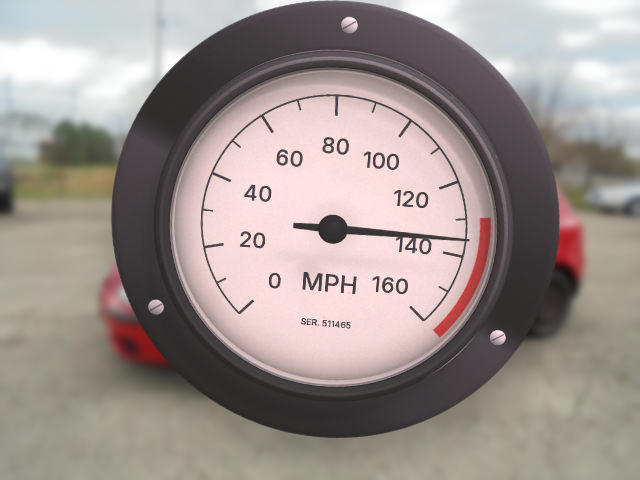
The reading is 135 mph
